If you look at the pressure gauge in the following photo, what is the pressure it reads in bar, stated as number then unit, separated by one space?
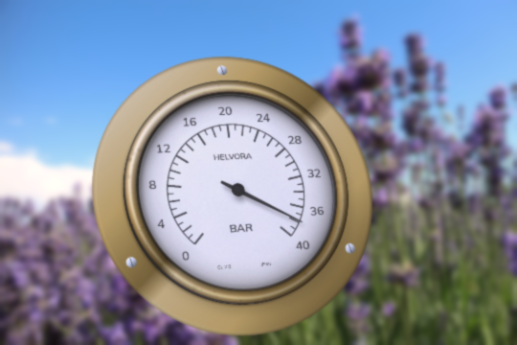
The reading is 38 bar
